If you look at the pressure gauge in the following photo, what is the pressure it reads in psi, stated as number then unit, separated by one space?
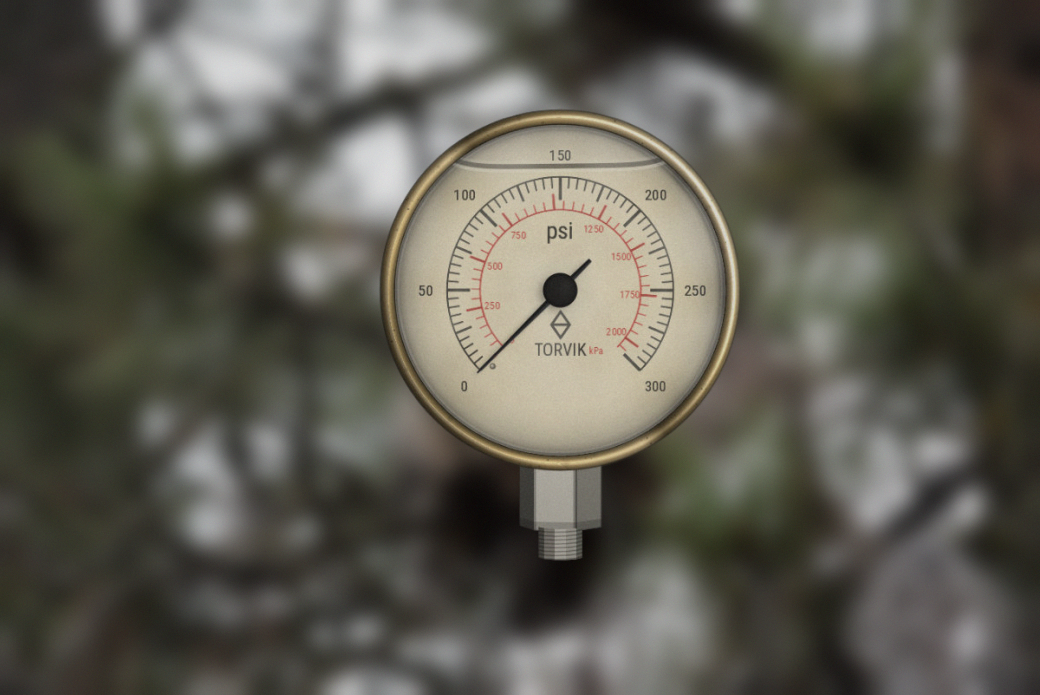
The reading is 0 psi
